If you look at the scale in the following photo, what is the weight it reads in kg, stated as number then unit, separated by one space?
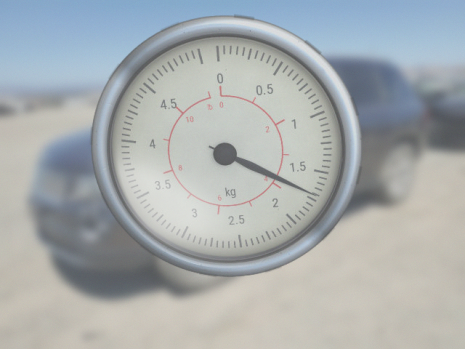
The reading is 1.7 kg
